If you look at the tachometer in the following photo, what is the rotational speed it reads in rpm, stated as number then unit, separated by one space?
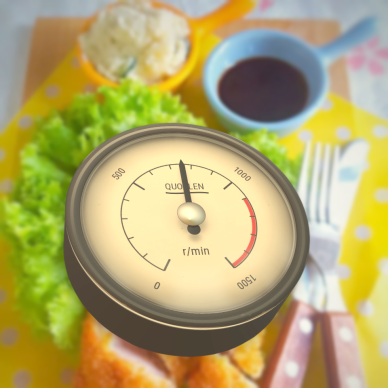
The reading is 750 rpm
